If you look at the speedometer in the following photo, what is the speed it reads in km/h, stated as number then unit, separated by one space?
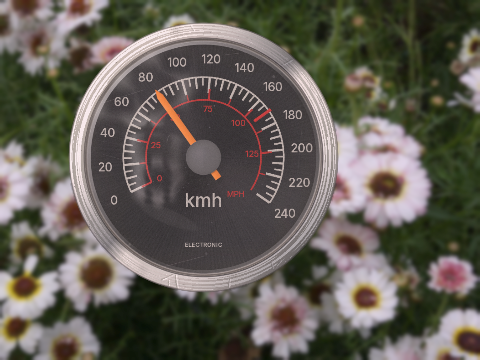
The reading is 80 km/h
